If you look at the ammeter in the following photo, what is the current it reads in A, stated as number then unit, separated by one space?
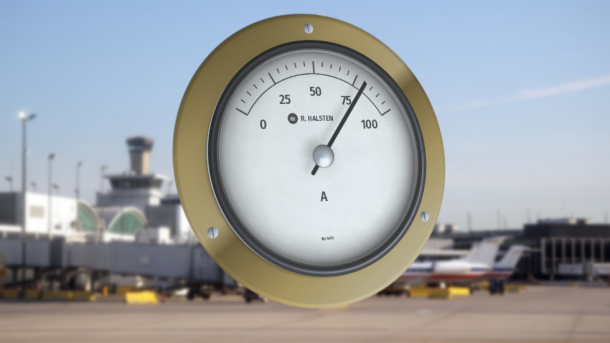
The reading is 80 A
